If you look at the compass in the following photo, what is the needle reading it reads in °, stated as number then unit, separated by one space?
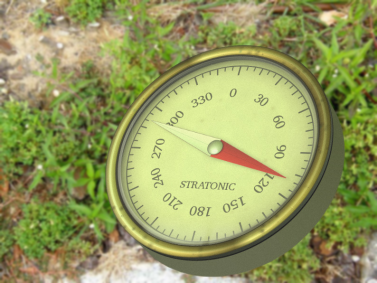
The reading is 110 °
